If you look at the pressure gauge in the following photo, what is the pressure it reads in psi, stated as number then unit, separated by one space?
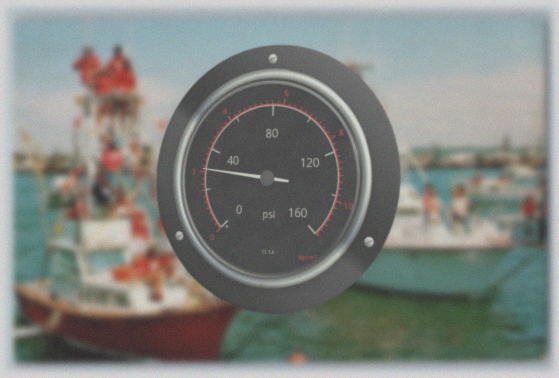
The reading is 30 psi
